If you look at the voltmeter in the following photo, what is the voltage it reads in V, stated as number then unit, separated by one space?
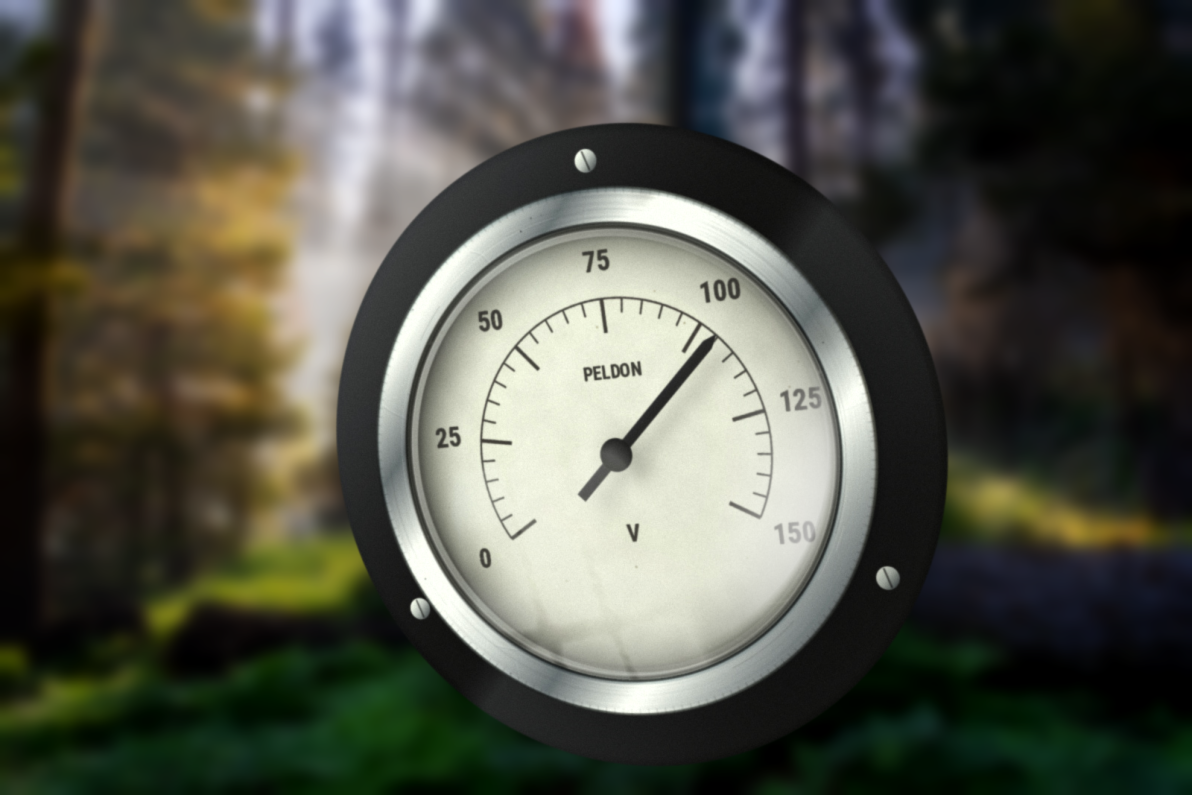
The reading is 105 V
